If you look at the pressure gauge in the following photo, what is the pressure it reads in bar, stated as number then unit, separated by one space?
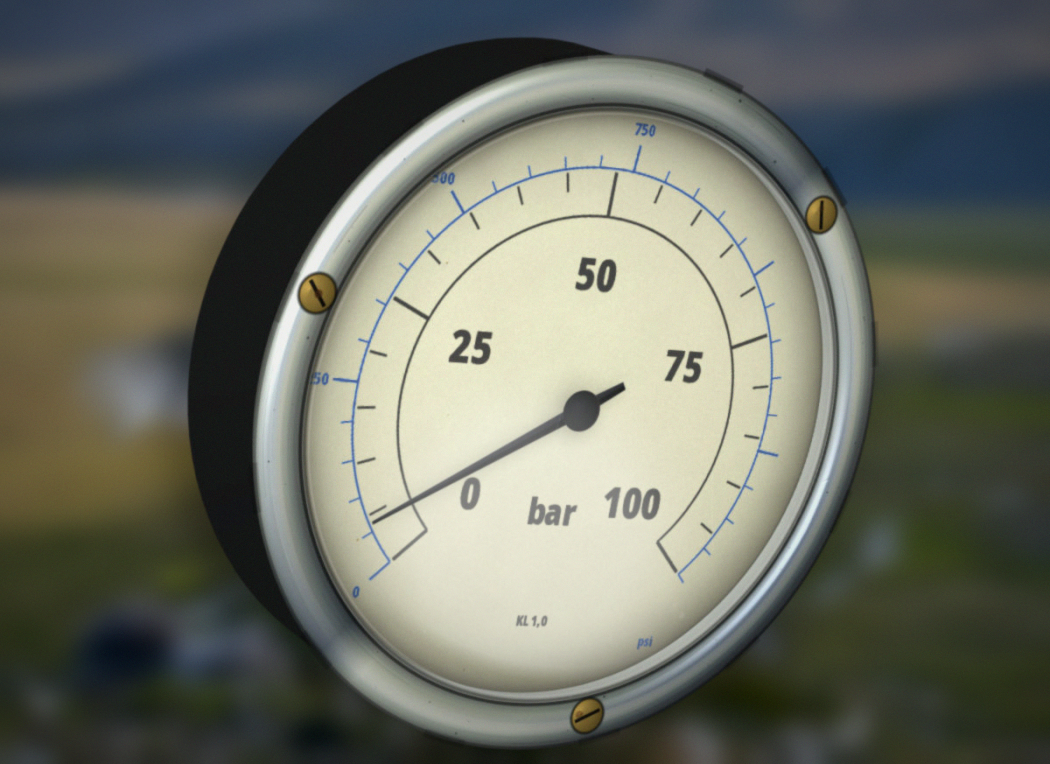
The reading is 5 bar
